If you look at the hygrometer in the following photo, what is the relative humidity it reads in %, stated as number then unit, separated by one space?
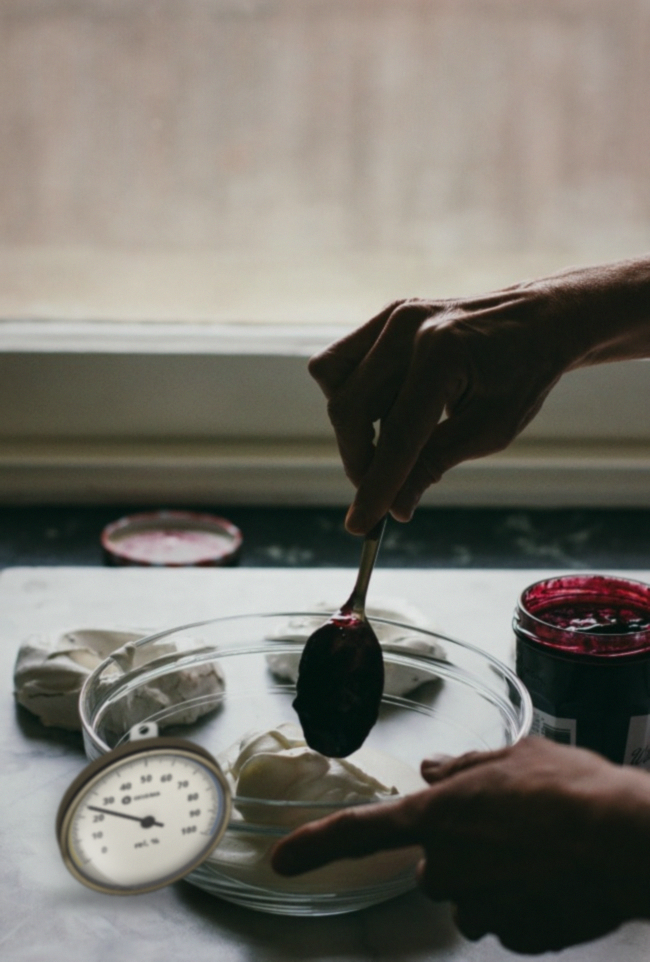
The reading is 25 %
